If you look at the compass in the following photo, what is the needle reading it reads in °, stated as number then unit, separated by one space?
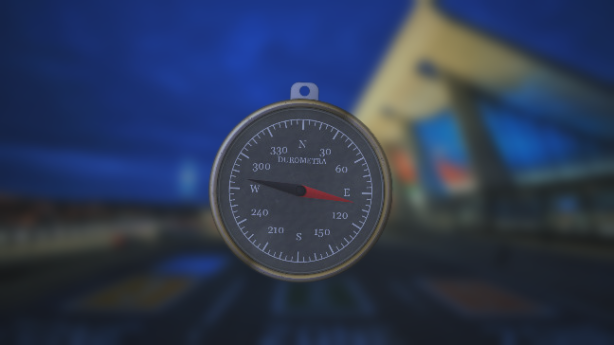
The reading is 100 °
